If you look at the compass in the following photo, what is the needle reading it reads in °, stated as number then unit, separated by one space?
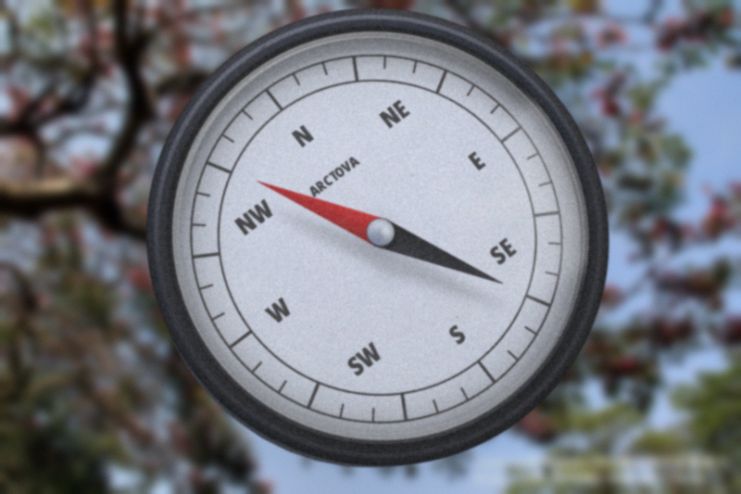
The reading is 330 °
